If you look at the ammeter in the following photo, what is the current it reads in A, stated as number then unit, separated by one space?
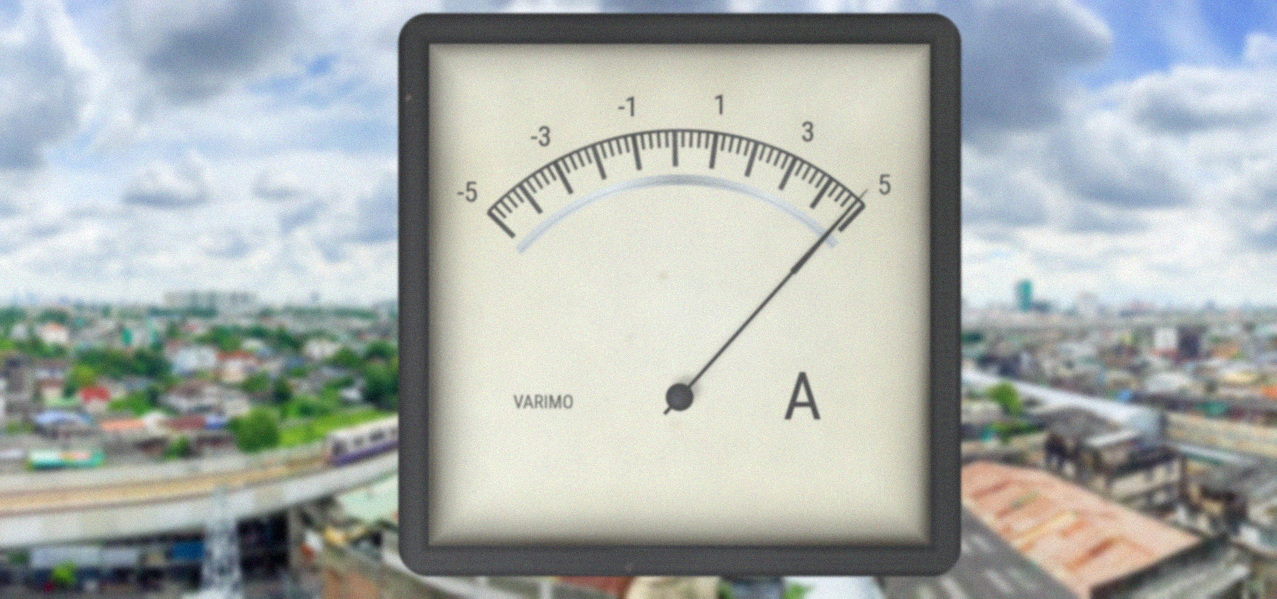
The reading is 4.8 A
